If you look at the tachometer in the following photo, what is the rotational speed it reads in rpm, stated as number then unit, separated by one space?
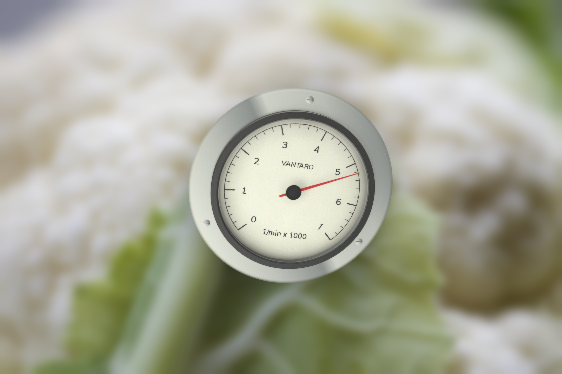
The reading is 5200 rpm
